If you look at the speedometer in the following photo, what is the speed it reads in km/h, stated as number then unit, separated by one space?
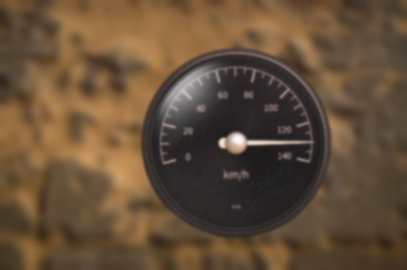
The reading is 130 km/h
